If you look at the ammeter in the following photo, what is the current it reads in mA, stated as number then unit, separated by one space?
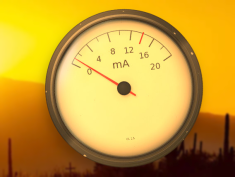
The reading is 1 mA
